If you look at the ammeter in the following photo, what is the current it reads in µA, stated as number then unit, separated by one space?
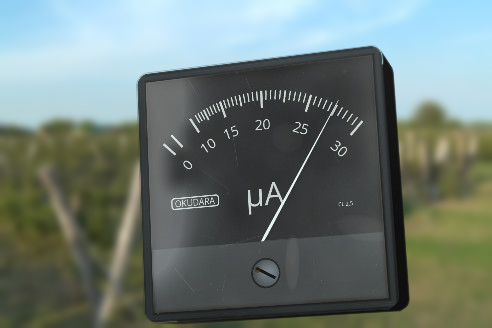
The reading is 27.5 µA
